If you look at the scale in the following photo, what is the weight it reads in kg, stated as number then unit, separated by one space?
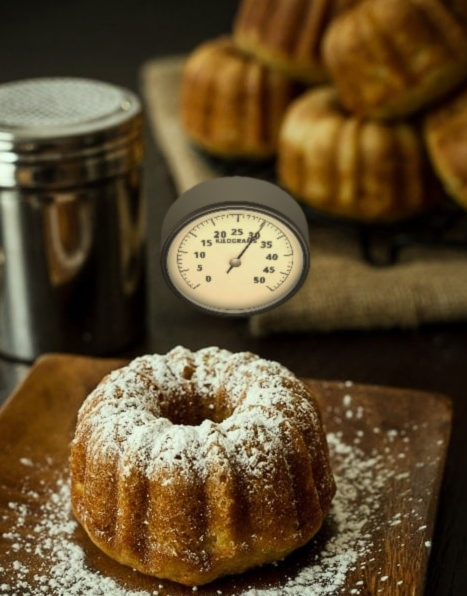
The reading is 30 kg
